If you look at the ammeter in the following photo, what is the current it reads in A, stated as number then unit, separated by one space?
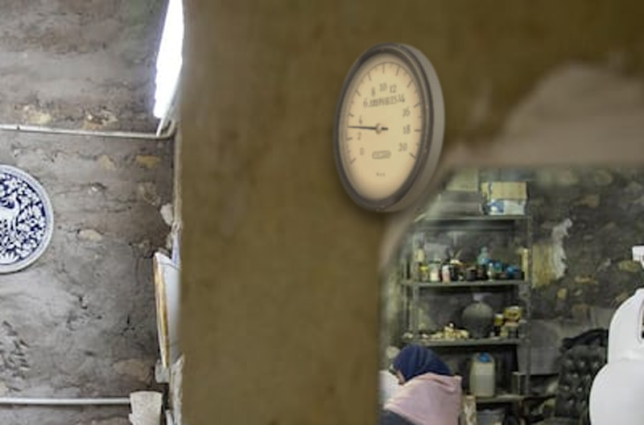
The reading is 3 A
